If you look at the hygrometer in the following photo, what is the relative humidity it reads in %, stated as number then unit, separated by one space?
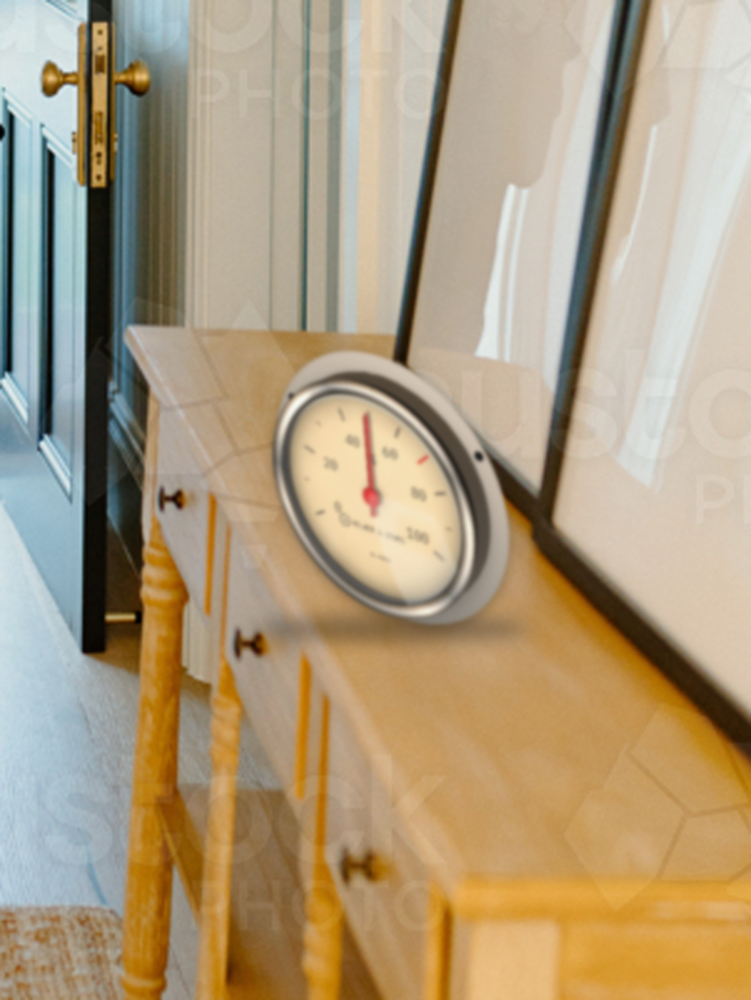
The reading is 50 %
